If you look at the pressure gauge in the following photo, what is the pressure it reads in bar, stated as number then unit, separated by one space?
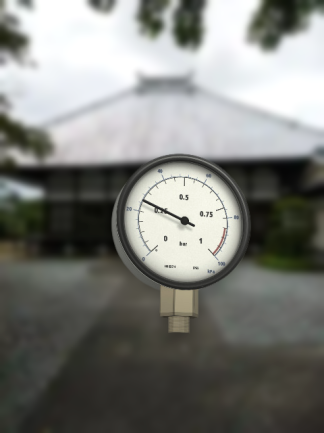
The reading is 0.25 bar
